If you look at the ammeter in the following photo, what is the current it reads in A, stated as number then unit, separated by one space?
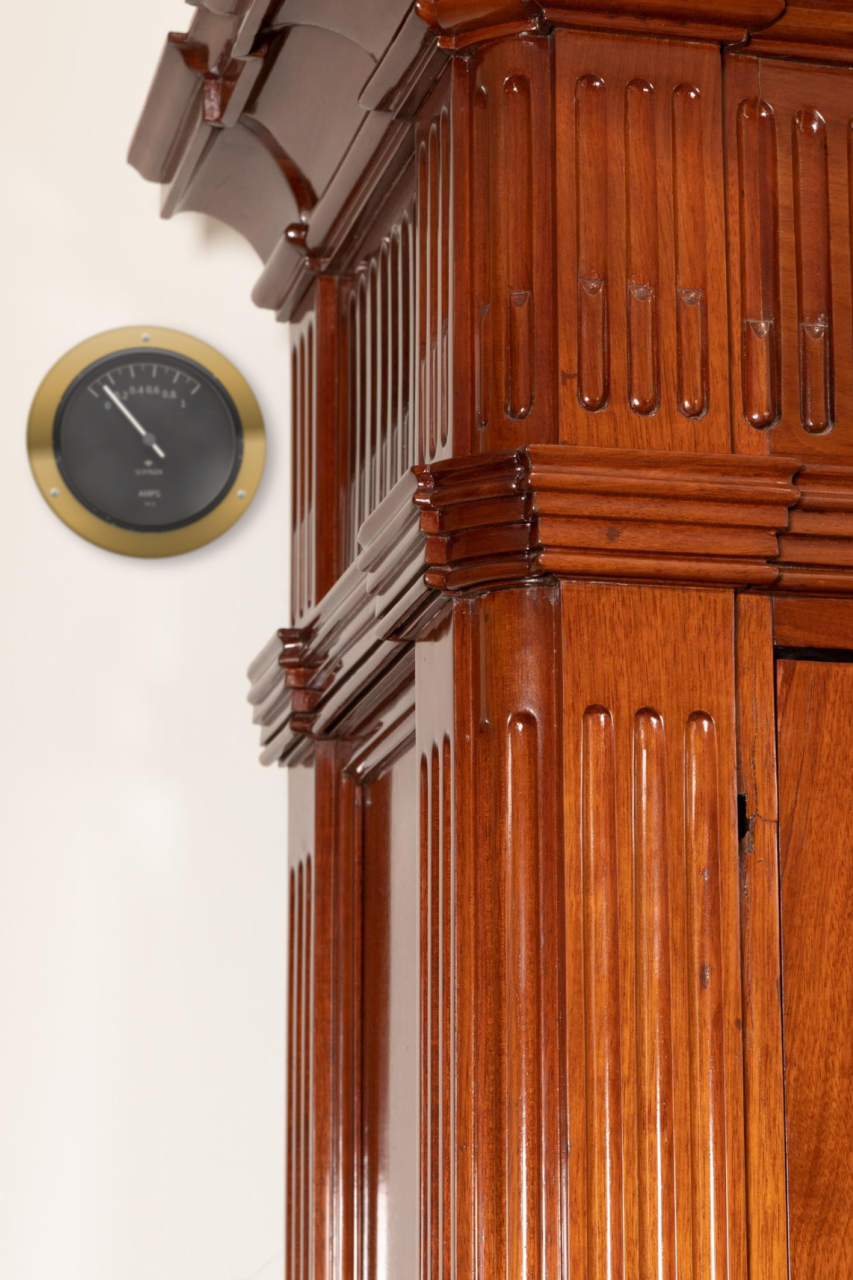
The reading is 0.1 A
